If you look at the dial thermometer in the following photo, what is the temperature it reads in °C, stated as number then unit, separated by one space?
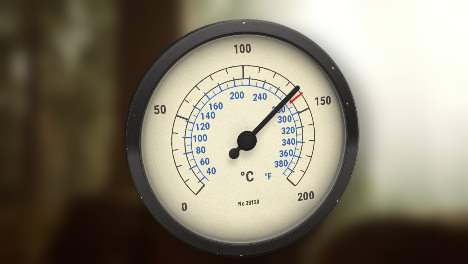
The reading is 135 °C
